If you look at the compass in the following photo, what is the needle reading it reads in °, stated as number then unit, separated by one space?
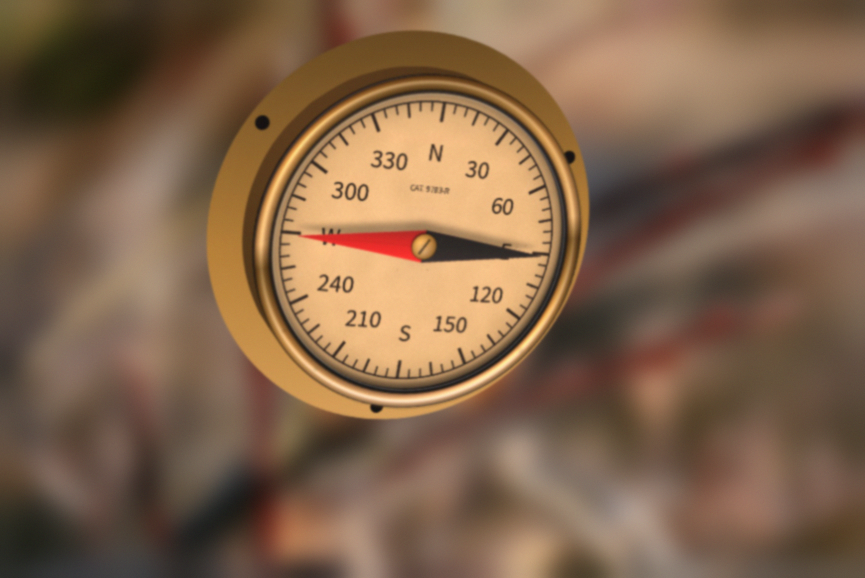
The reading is 270 °
